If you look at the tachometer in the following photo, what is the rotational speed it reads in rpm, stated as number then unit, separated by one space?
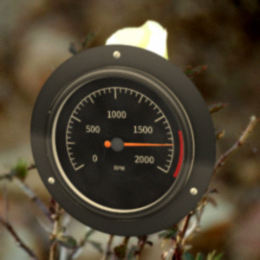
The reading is 1750 rpm
